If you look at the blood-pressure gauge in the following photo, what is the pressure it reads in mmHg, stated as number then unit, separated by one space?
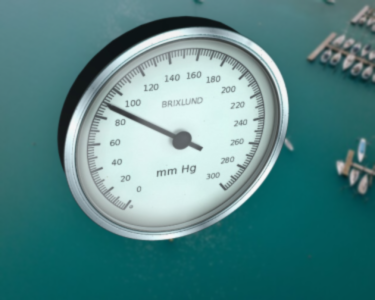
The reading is 90 mmHg
